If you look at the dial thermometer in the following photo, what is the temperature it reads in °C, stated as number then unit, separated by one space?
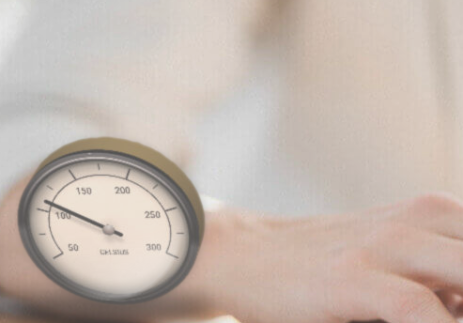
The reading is 112.5 °C
